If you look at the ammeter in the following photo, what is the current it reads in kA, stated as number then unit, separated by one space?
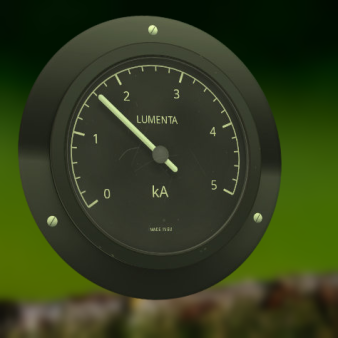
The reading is 1.6 kA
